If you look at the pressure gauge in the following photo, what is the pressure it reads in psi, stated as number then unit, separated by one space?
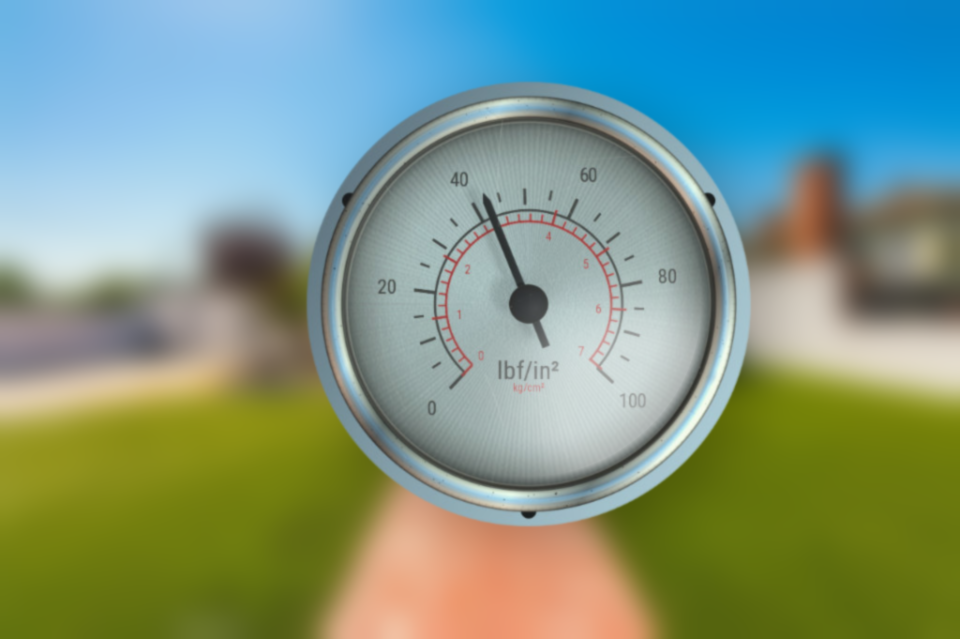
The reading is 42.5 psi
